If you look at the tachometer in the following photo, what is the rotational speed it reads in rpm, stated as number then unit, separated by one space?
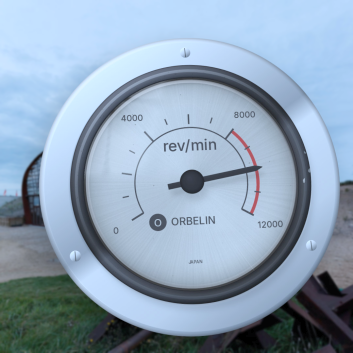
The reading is 10000 rpm
